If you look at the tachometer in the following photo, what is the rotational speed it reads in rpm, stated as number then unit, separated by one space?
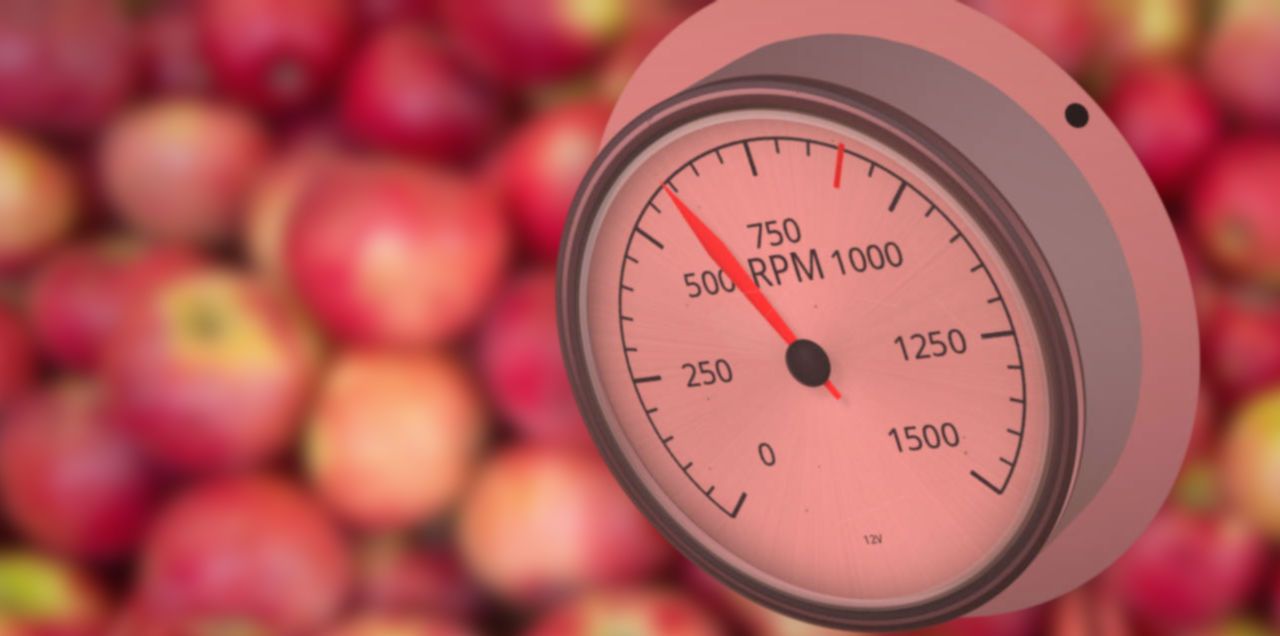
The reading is 600 rpm
